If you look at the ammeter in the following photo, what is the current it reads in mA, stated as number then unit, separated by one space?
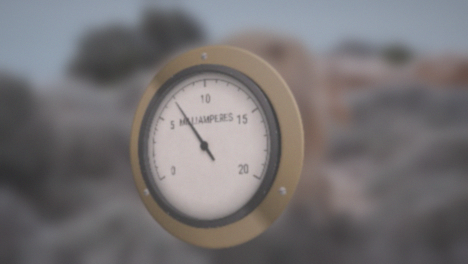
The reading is 7 mA
